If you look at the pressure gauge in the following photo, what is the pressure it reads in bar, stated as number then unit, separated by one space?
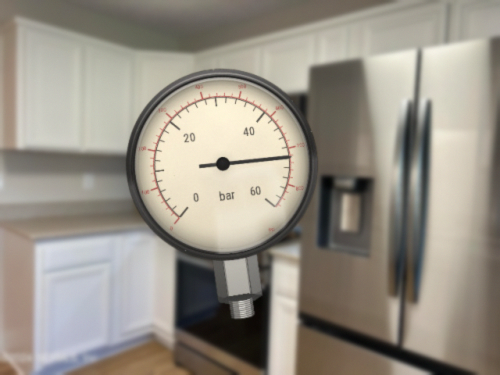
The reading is 50 bar
